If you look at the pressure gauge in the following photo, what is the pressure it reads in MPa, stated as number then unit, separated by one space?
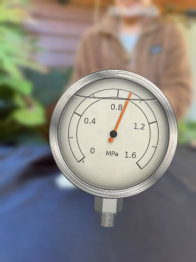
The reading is 0.9 MPa
